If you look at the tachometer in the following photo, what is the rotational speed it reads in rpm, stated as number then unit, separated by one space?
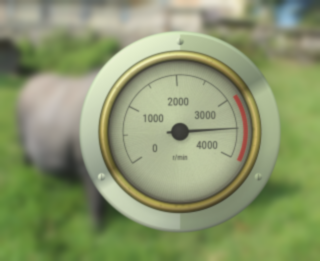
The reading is 3500 rpm
